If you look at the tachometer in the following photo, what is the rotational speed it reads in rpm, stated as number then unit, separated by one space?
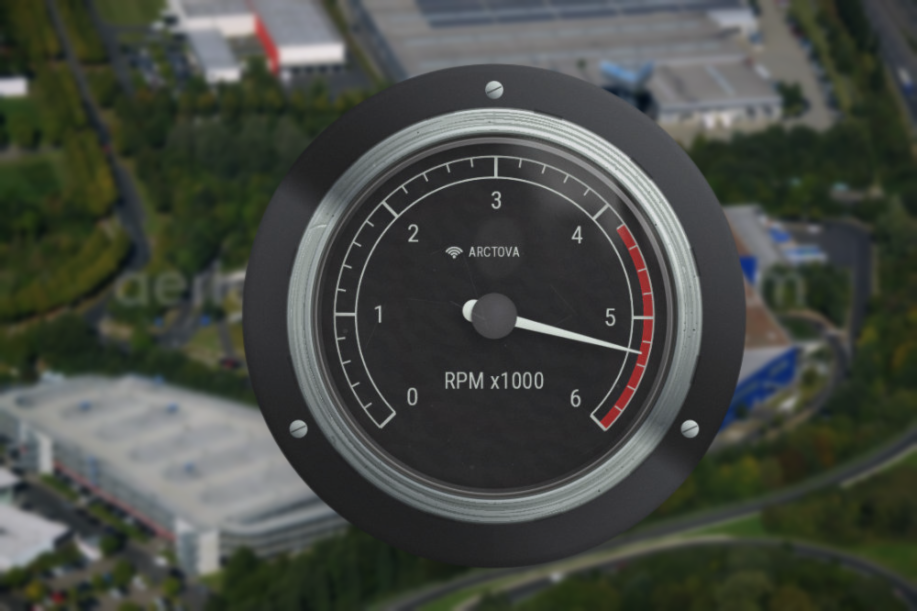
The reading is 5300 rpm
